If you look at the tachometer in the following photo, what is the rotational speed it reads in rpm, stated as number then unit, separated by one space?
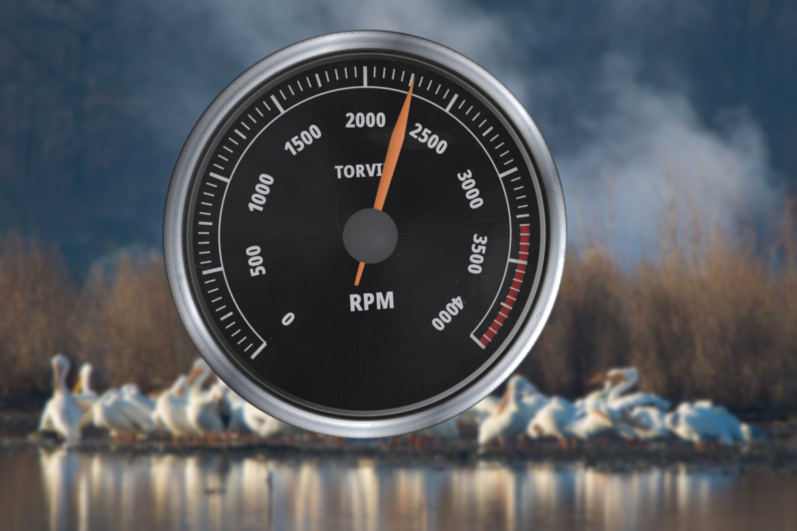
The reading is 2250 rpm
